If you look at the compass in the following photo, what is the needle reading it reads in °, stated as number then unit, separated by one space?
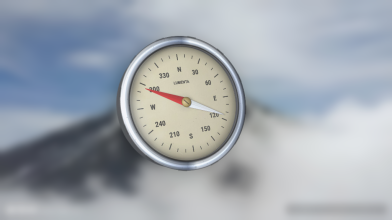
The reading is 295 °
